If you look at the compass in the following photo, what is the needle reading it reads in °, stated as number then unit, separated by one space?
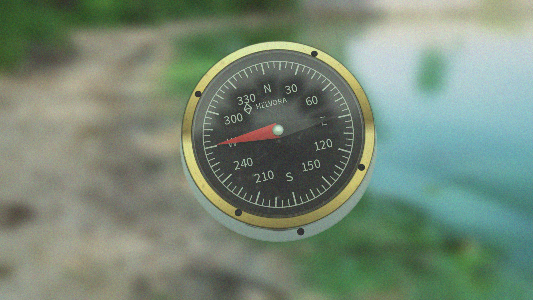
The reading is 270 °
